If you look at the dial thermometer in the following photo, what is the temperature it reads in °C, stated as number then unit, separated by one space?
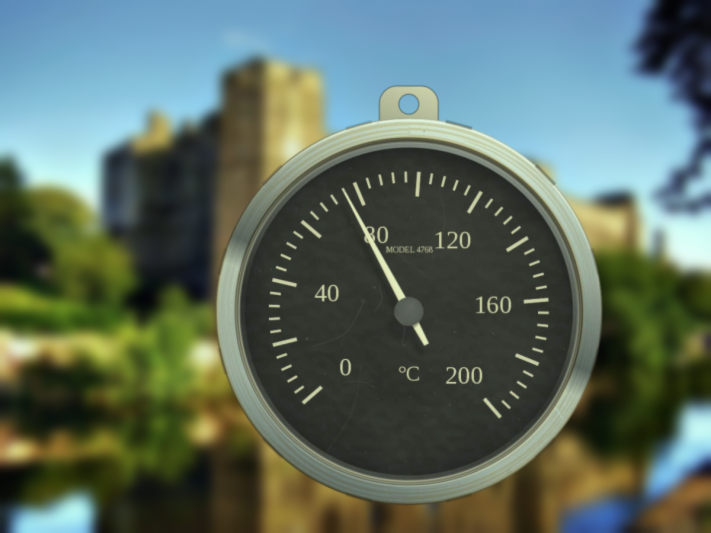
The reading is 76 °C
